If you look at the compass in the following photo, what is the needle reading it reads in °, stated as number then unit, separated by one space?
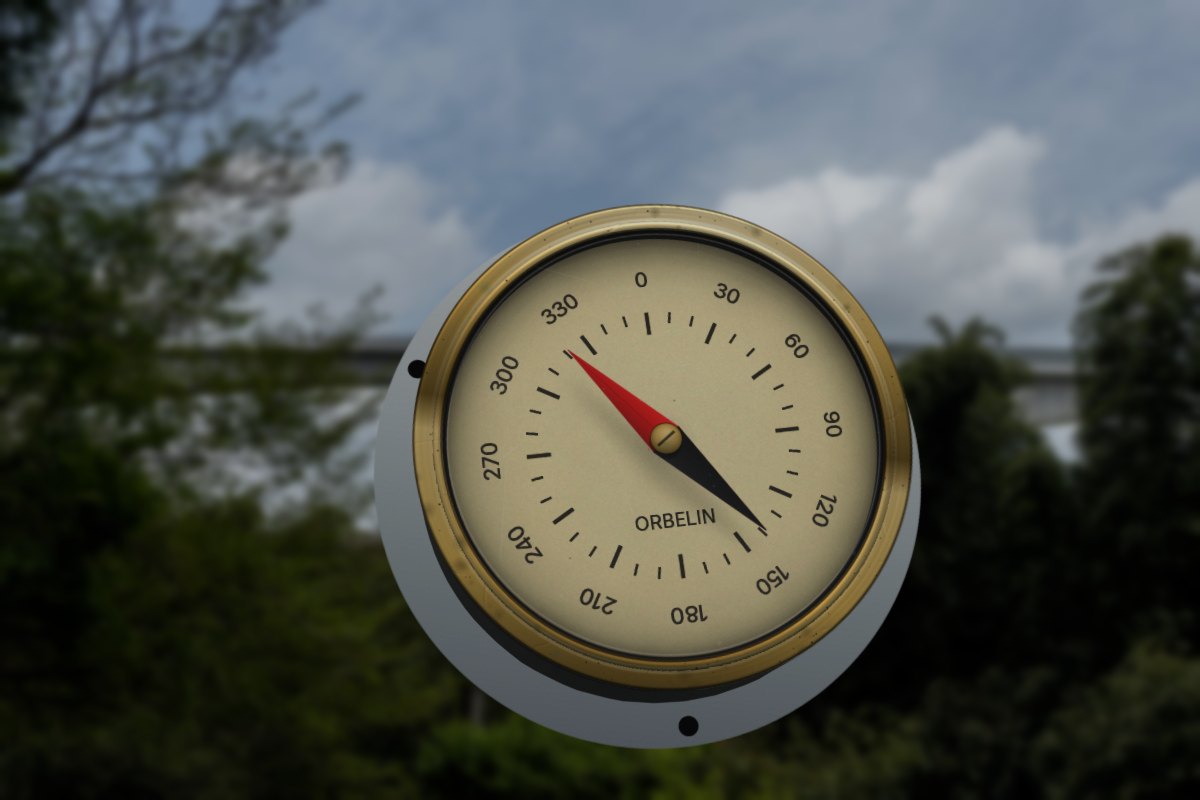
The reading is 320 °
